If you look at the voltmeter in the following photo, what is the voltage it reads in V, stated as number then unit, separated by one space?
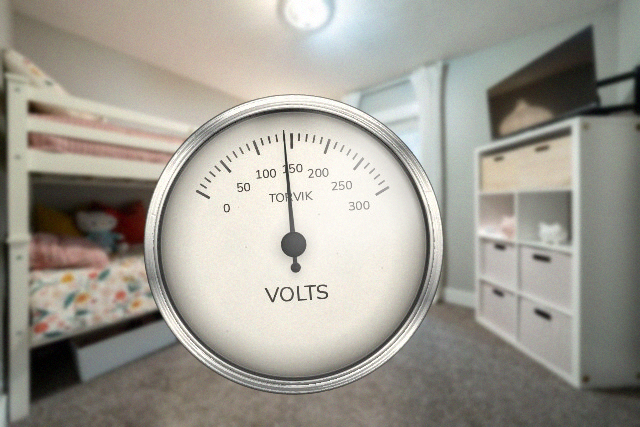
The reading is 140 V
